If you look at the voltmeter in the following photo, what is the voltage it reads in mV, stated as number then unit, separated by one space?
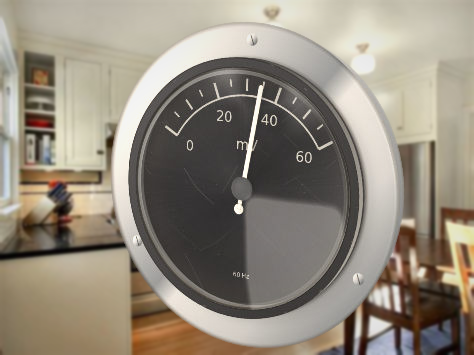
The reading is 35 mV
